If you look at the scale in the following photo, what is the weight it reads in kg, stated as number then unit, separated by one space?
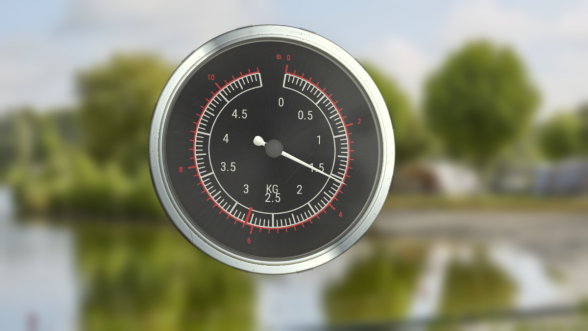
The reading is 1.55 kg
